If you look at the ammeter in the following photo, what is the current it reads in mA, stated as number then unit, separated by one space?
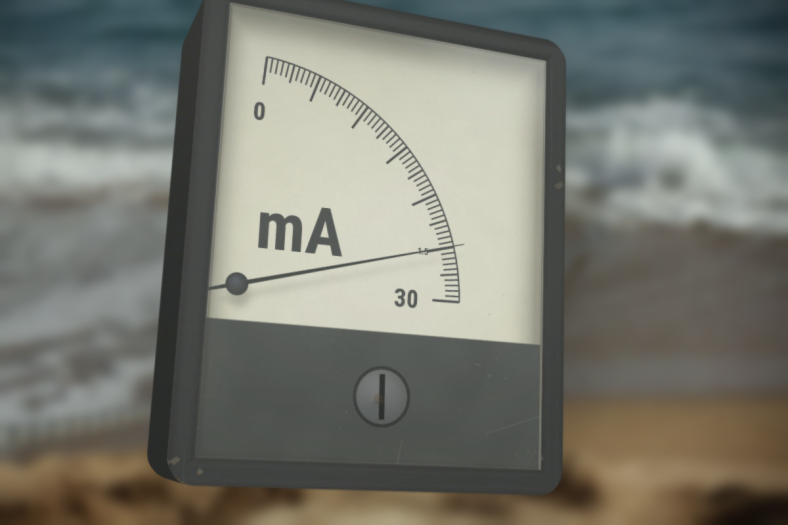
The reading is 25 mA
